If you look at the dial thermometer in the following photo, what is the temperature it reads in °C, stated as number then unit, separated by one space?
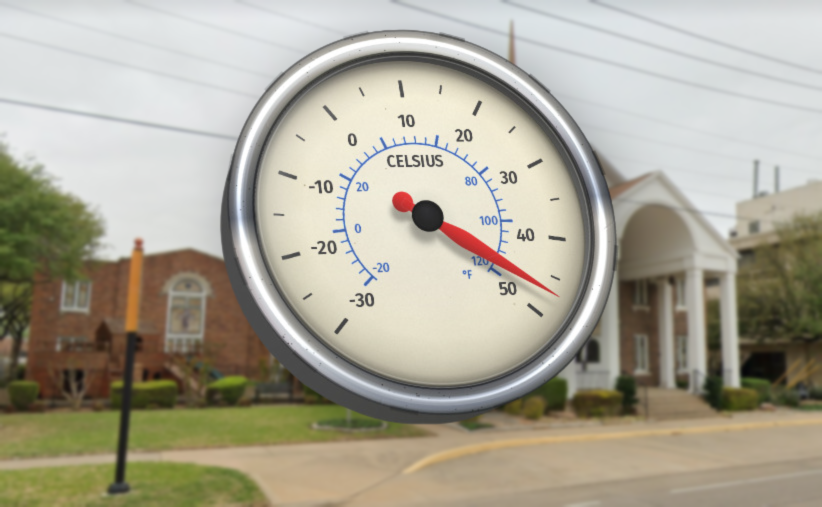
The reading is 47.5 °C
